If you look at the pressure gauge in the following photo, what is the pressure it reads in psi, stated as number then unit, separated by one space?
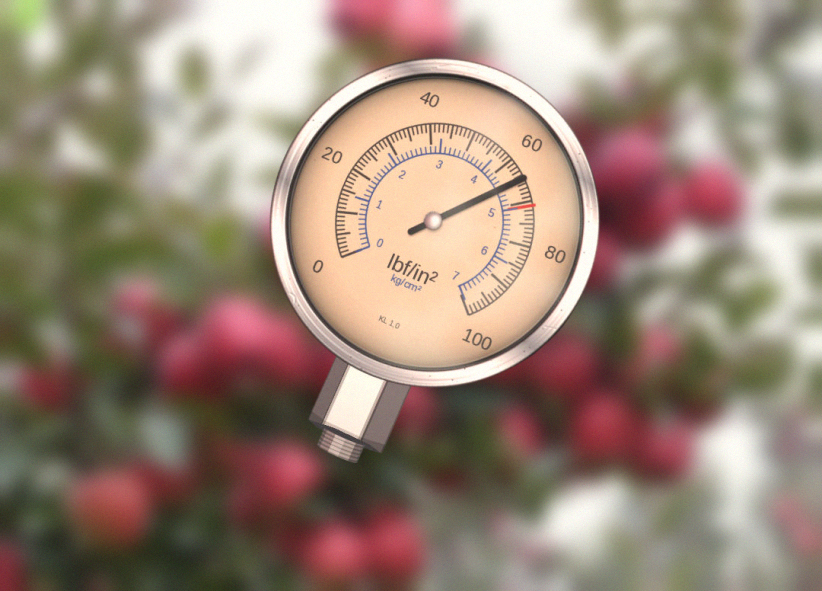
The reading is 65 psi
